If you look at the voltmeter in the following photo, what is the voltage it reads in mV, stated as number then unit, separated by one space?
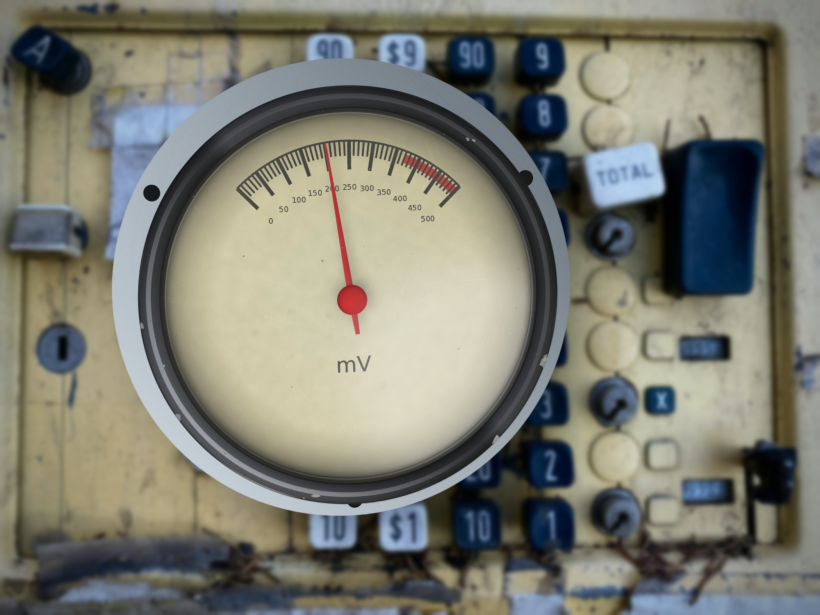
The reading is 200 mV
